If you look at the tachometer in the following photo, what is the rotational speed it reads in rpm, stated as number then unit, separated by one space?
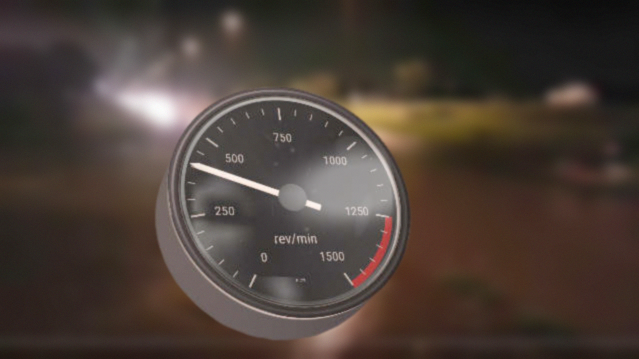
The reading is 400 rpm
